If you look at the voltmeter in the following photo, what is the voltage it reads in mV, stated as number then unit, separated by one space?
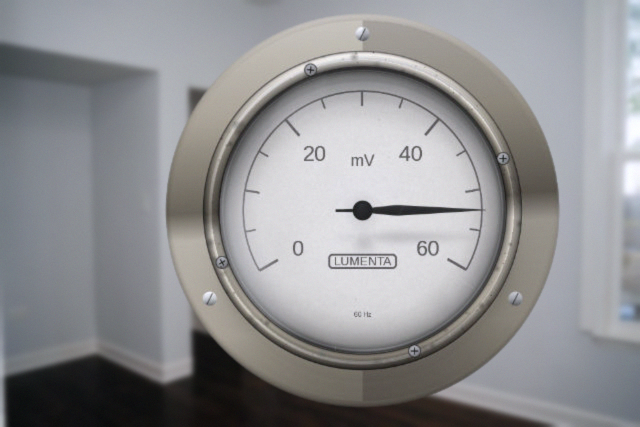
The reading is 52.5 mV
